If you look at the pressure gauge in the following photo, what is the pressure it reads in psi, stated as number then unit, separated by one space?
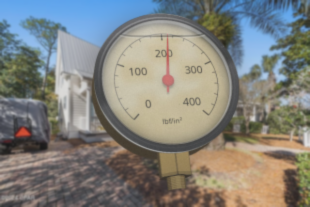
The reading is 210 psi
